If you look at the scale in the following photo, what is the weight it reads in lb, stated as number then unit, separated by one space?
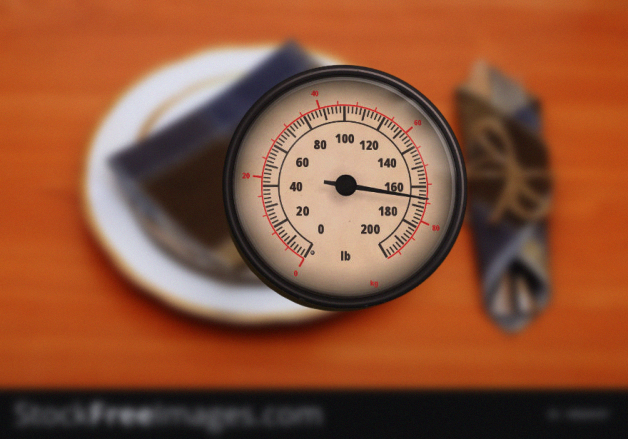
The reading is 166 lb
